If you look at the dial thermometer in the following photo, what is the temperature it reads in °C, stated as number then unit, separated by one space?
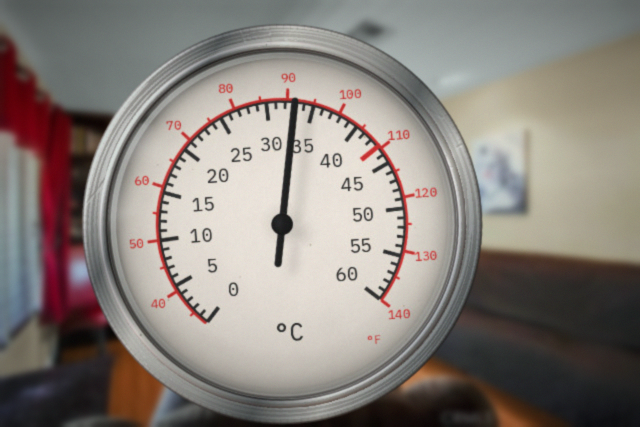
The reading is 33 °C
